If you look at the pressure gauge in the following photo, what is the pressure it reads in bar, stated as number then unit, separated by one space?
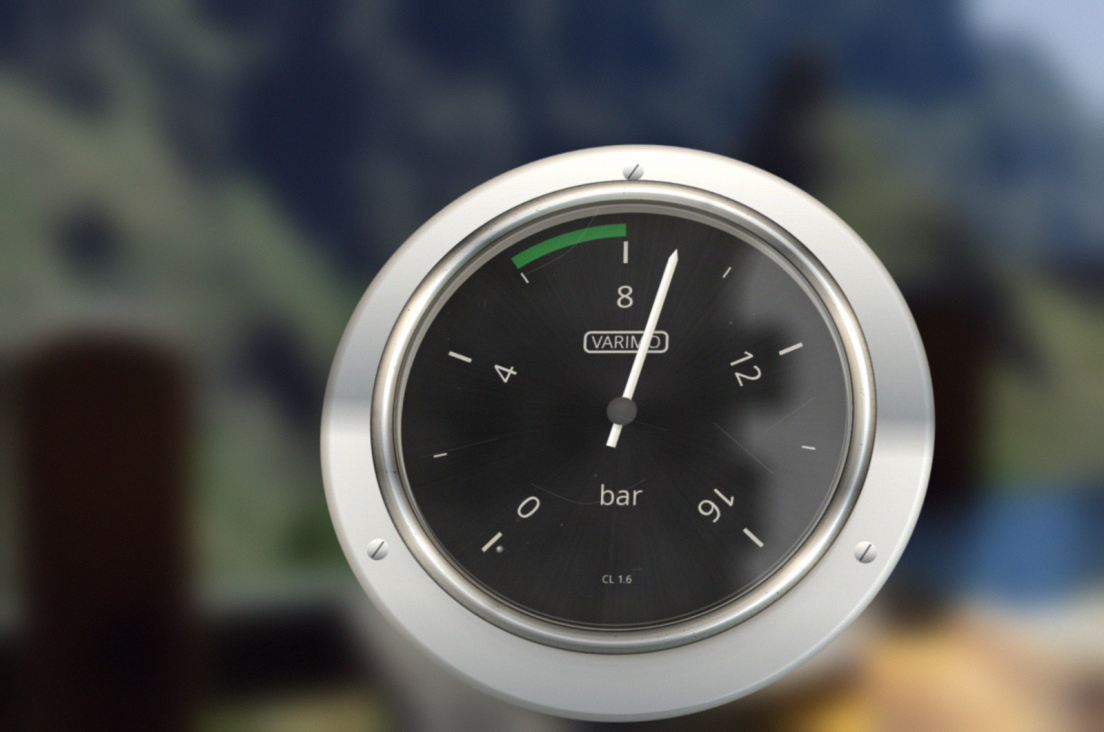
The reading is 9 bar
